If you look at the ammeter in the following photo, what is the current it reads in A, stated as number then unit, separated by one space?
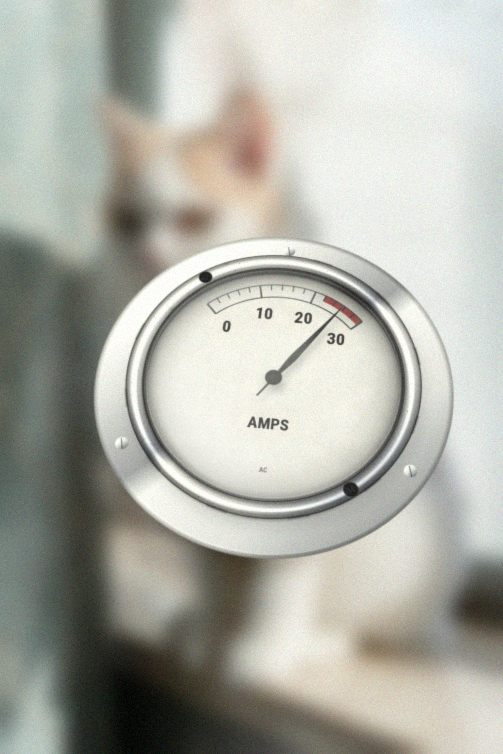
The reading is 26 A
